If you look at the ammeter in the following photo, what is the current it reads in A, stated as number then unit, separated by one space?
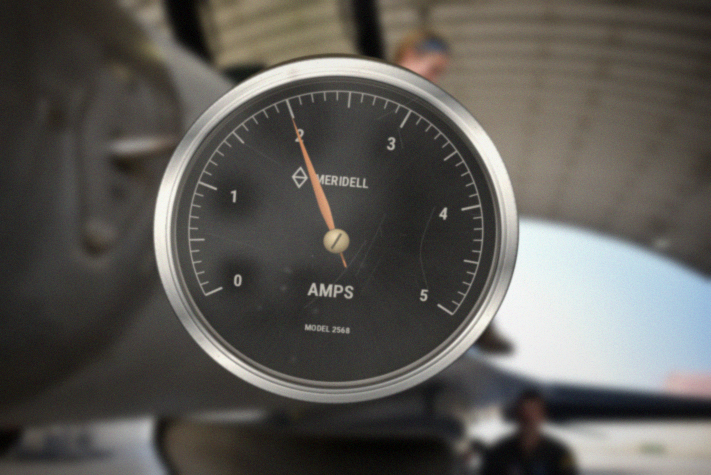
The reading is 2 A
